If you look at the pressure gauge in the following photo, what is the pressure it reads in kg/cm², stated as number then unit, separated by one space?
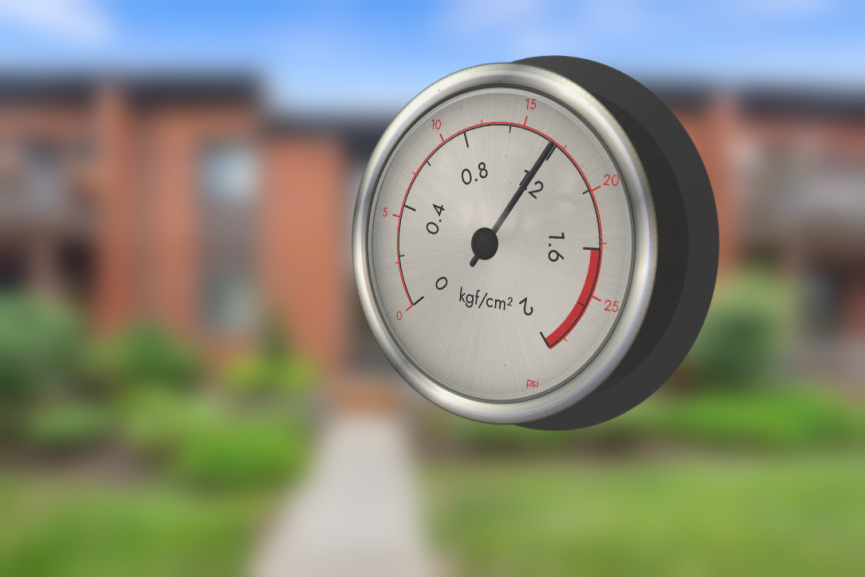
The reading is 1.2 kg/cm²
